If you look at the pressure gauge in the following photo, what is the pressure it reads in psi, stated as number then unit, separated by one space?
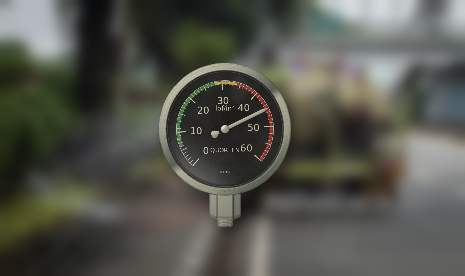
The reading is 45 psi
